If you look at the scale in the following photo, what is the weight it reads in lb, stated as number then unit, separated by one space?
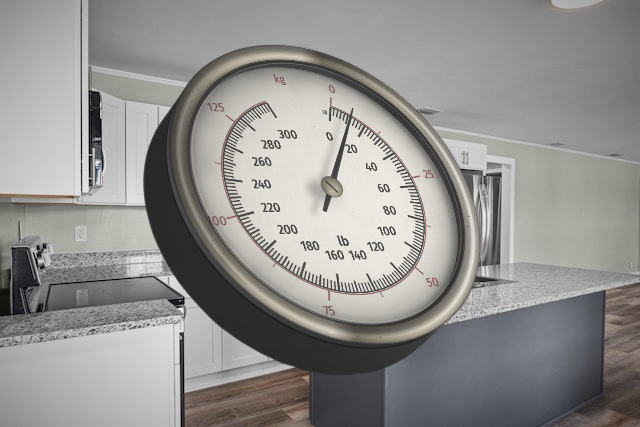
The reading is 10 lb
